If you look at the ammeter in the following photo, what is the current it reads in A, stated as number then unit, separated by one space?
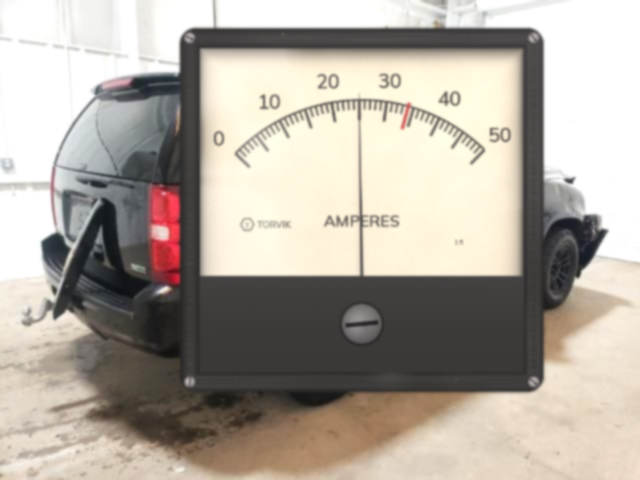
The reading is 25 A
